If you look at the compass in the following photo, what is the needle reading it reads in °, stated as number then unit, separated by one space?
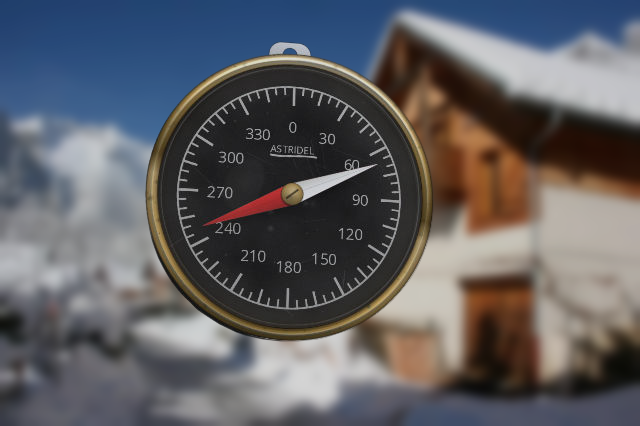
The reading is 247.5 °
